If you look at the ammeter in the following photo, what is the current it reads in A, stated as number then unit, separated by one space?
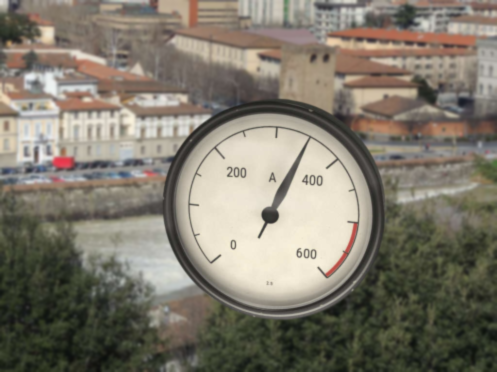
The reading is 350 A
